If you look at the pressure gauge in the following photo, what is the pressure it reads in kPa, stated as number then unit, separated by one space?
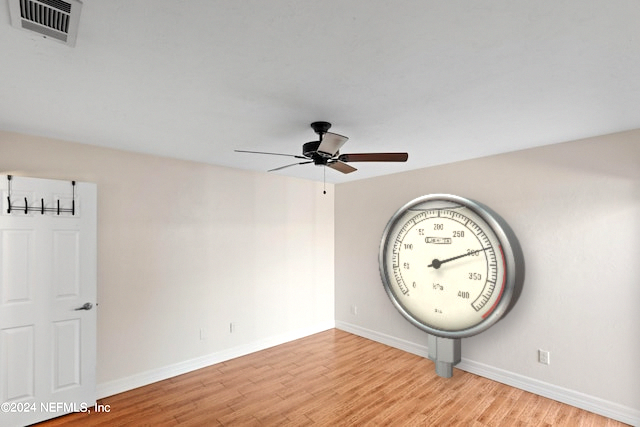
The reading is 300 kPa
